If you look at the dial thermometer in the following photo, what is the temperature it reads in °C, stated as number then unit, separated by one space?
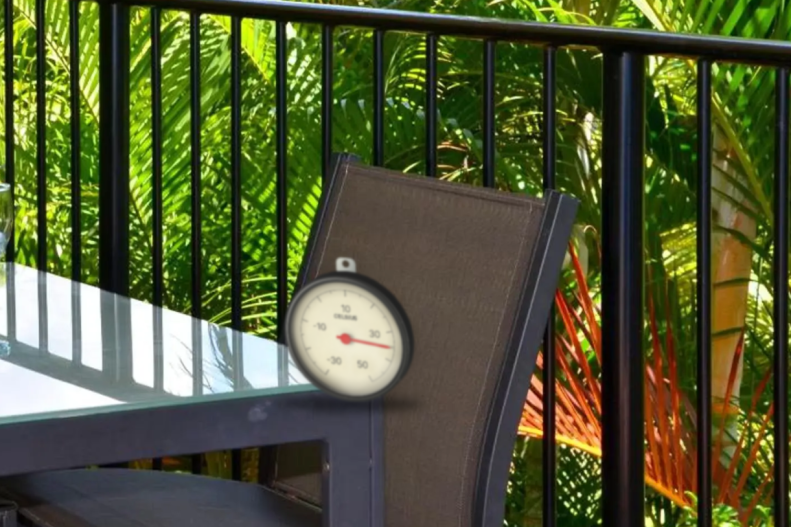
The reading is 35 °C
